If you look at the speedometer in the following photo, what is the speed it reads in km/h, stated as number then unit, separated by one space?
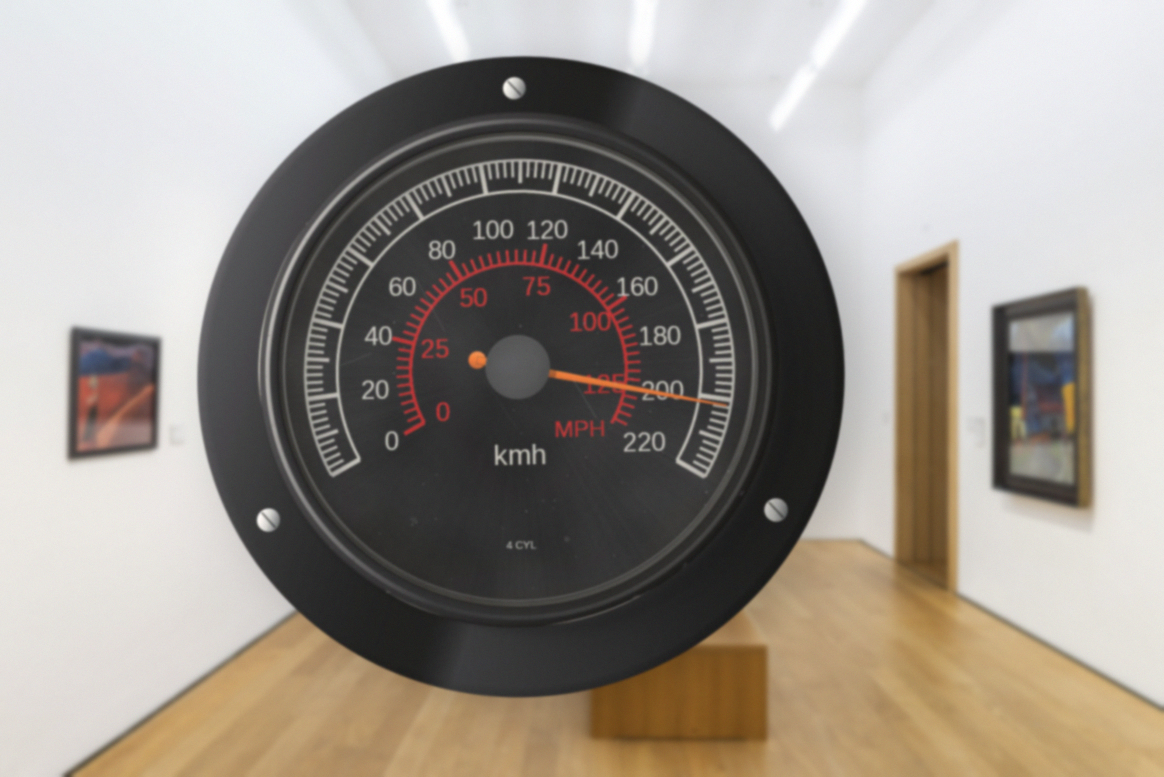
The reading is 202 km/h
